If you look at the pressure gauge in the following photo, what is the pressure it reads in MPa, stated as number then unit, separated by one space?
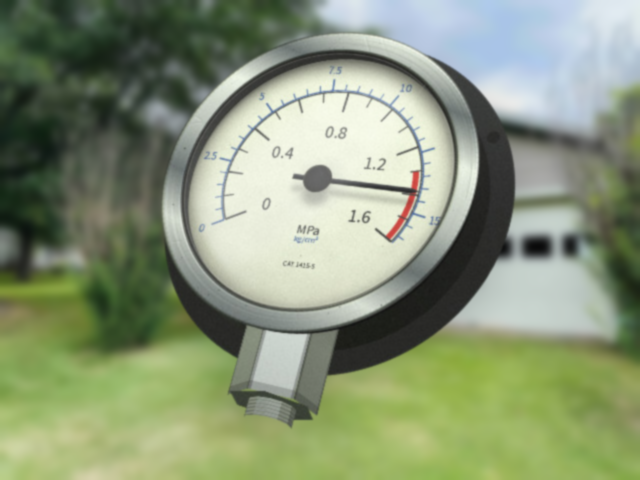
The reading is 1.4 MPa
